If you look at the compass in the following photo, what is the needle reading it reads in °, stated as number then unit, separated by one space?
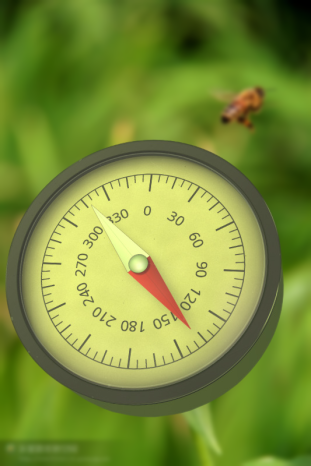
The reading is 137.5 °
